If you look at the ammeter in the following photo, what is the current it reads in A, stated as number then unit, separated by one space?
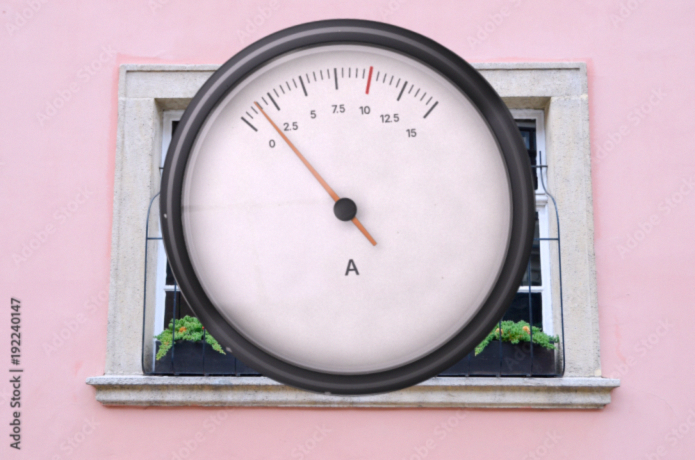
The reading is 1.5 A
